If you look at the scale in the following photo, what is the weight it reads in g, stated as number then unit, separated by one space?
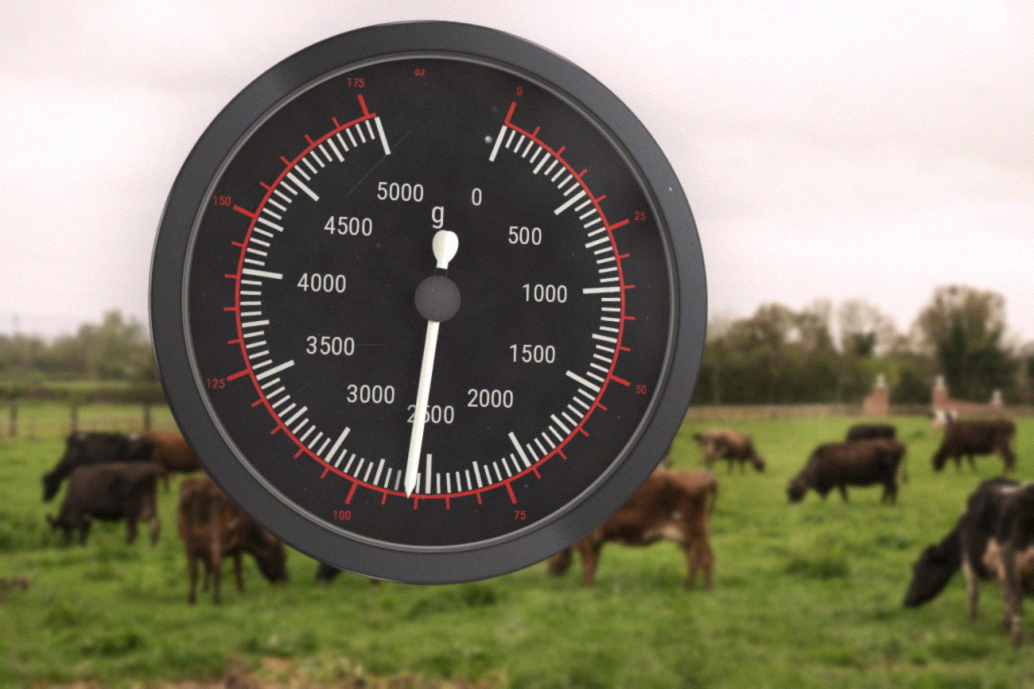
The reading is 2600 g
